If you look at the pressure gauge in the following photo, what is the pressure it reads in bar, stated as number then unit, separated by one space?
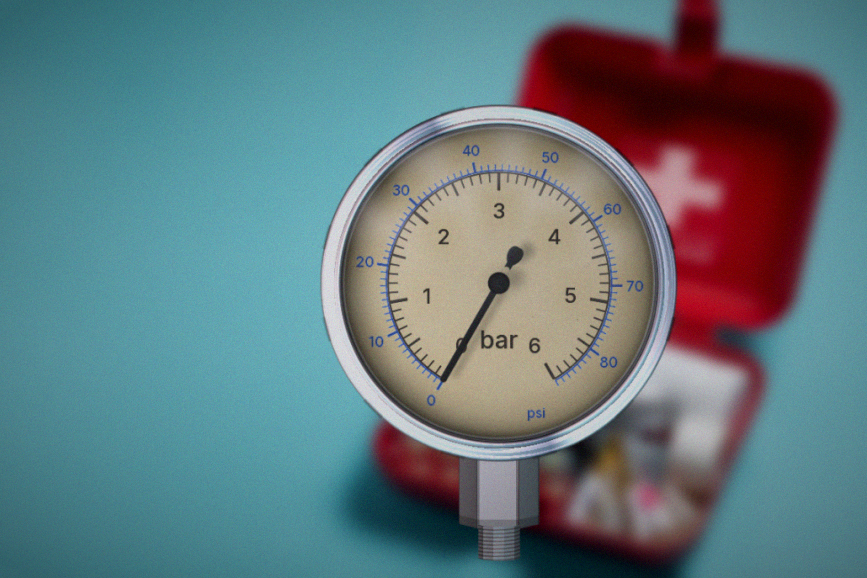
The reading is 0 bar
